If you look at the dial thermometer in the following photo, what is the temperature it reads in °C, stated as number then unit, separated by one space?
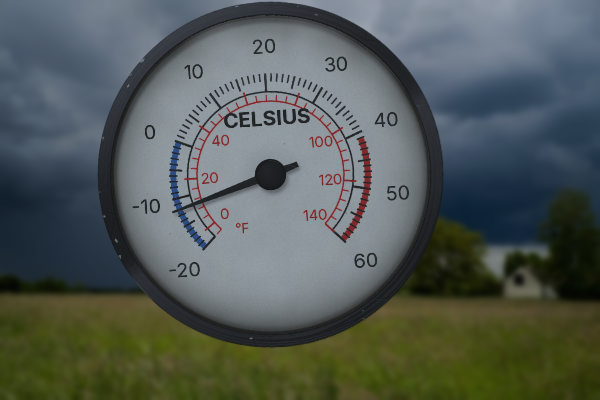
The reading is -12 °C
